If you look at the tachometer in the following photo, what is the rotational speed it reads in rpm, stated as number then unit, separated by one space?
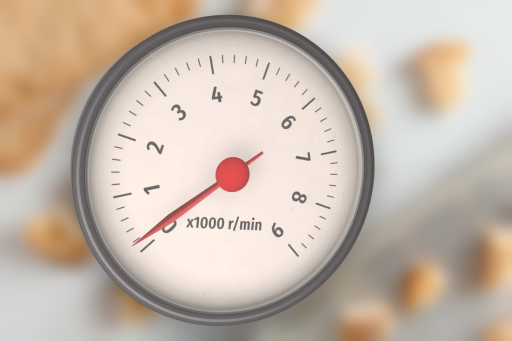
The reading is 200 rpm
